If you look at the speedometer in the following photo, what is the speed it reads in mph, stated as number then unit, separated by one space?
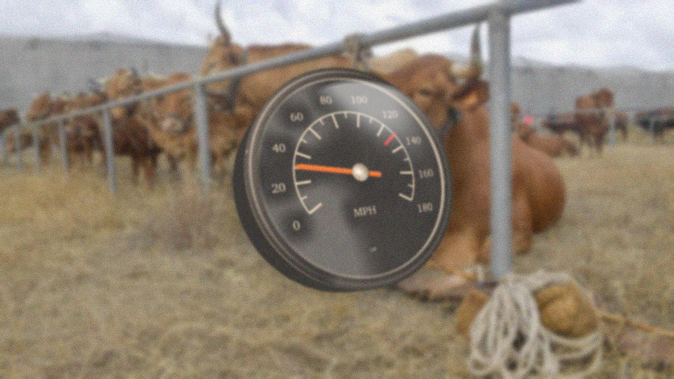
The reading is 30 mph
